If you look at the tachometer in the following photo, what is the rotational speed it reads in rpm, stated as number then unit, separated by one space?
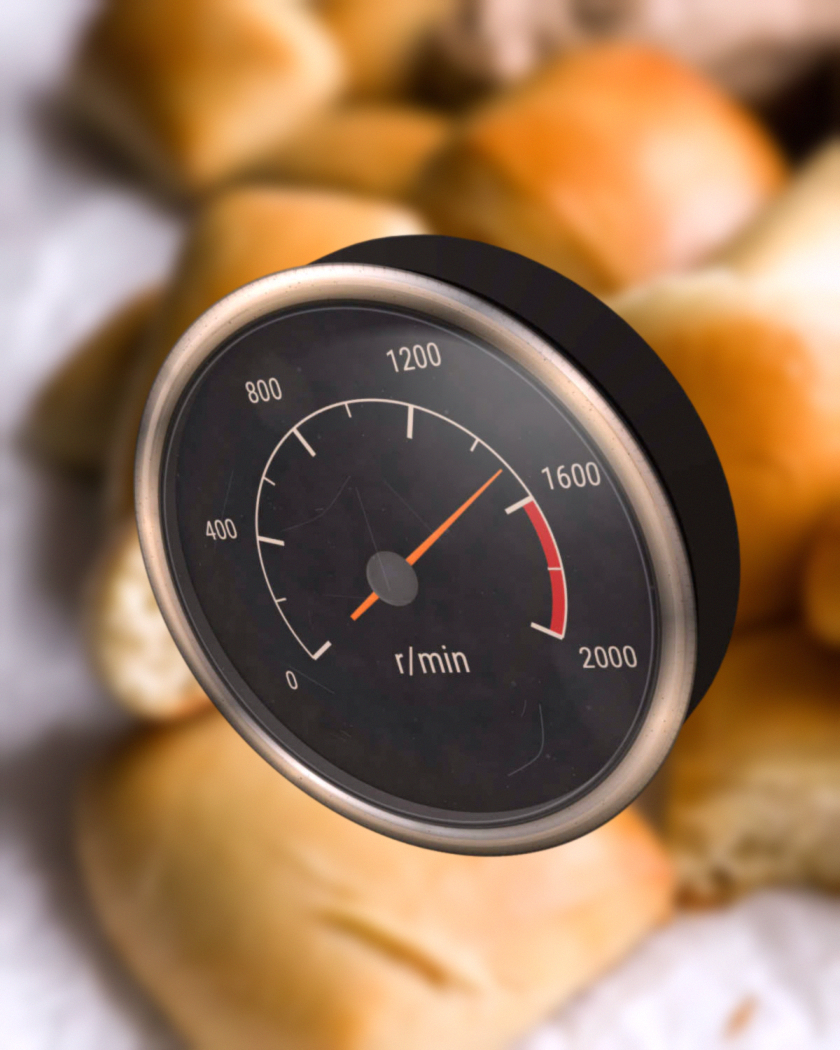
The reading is 1500 rpm
